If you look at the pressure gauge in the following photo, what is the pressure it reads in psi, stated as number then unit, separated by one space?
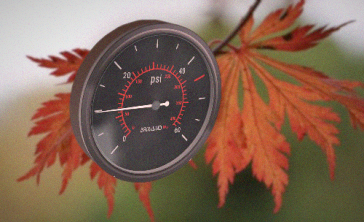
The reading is 10 psi
